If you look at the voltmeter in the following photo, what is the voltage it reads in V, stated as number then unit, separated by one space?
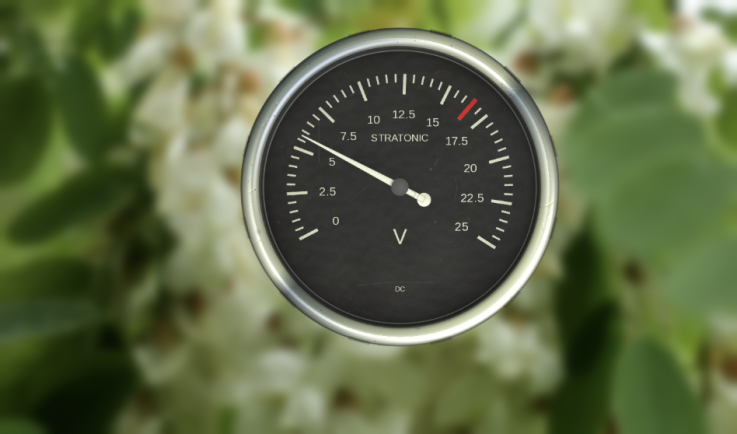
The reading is 5.75 V
